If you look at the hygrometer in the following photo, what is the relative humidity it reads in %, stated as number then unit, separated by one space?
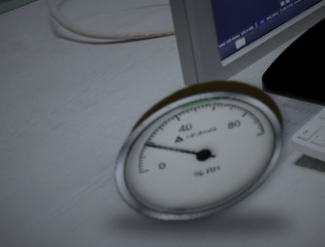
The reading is 20 %
